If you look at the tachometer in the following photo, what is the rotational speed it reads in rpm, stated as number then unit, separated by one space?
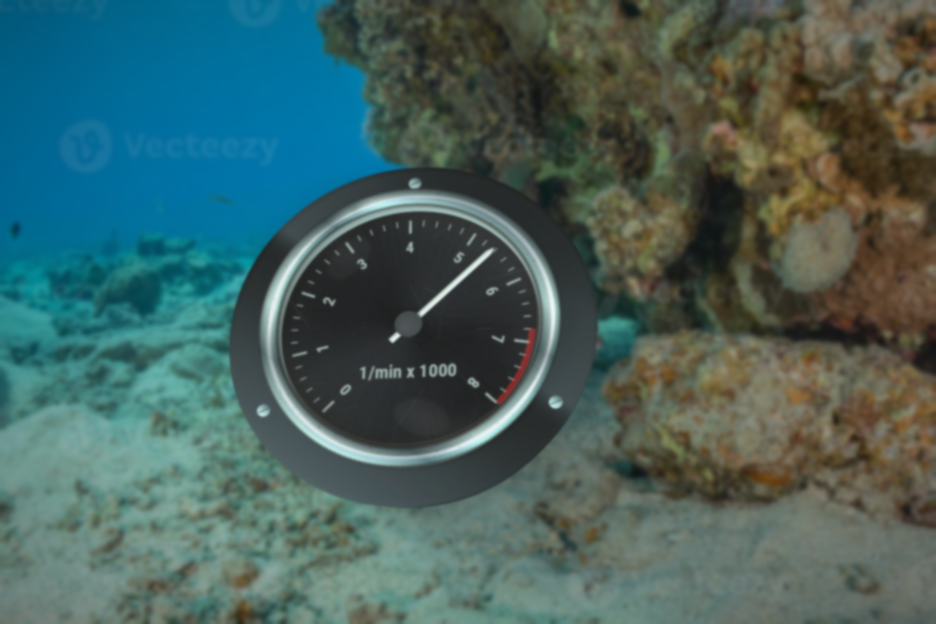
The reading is 5400 rpm
